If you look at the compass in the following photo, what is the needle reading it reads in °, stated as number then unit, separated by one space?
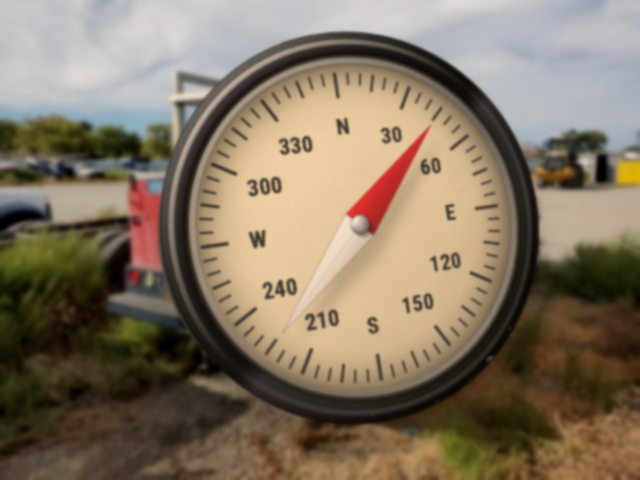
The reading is 45 °
